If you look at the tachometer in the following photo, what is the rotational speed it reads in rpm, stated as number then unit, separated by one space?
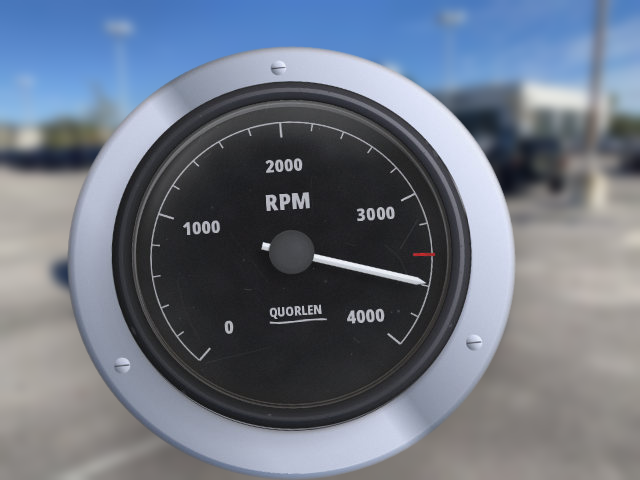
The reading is 3600 rpm
